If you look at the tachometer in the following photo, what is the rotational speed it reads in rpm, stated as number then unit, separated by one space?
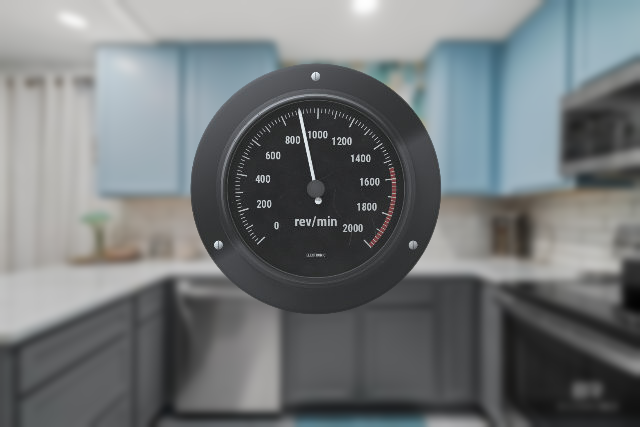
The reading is 900 rpm
